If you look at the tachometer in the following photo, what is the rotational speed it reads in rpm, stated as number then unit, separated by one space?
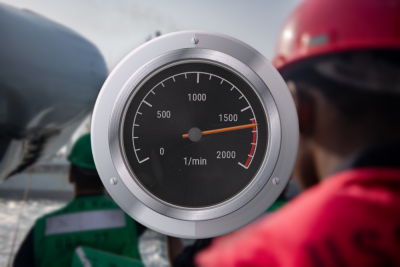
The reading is 1650 rpm
